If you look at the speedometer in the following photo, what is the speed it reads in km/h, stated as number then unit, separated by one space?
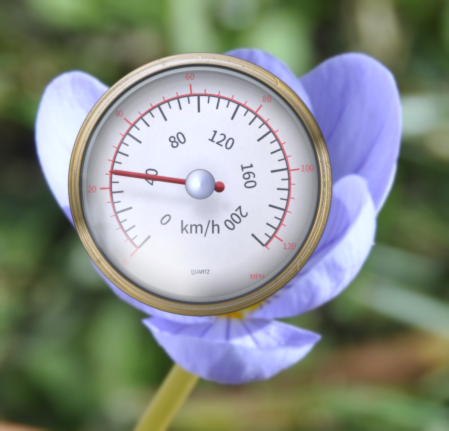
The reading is 40 km/h
